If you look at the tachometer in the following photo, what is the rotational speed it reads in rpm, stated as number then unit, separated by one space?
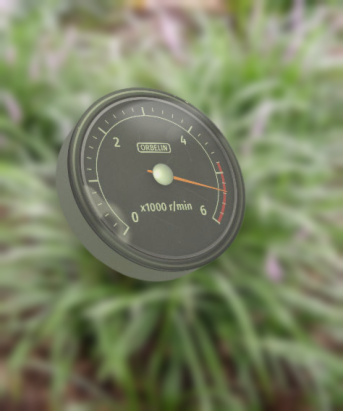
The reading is 5400 rpm
